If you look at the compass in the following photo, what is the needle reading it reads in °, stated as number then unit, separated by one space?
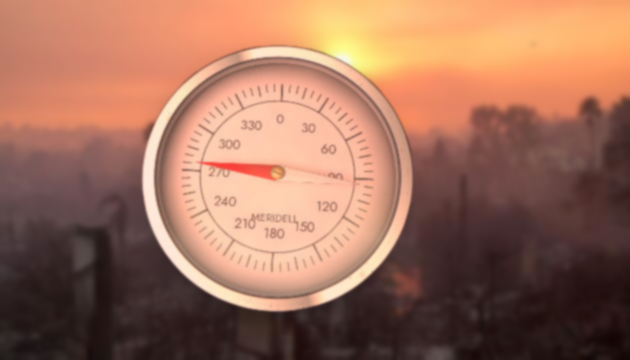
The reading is 275 °
